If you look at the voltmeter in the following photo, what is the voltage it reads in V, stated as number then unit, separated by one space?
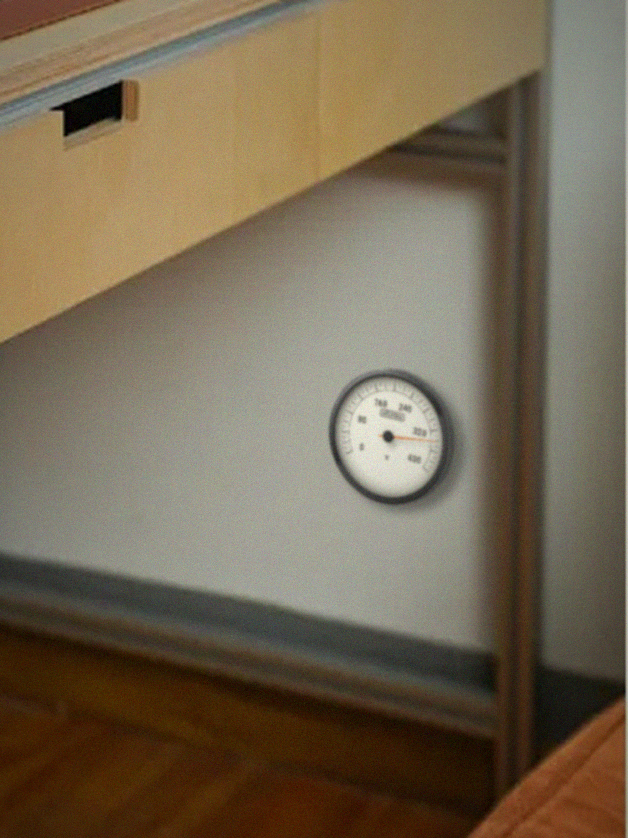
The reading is 340 V
